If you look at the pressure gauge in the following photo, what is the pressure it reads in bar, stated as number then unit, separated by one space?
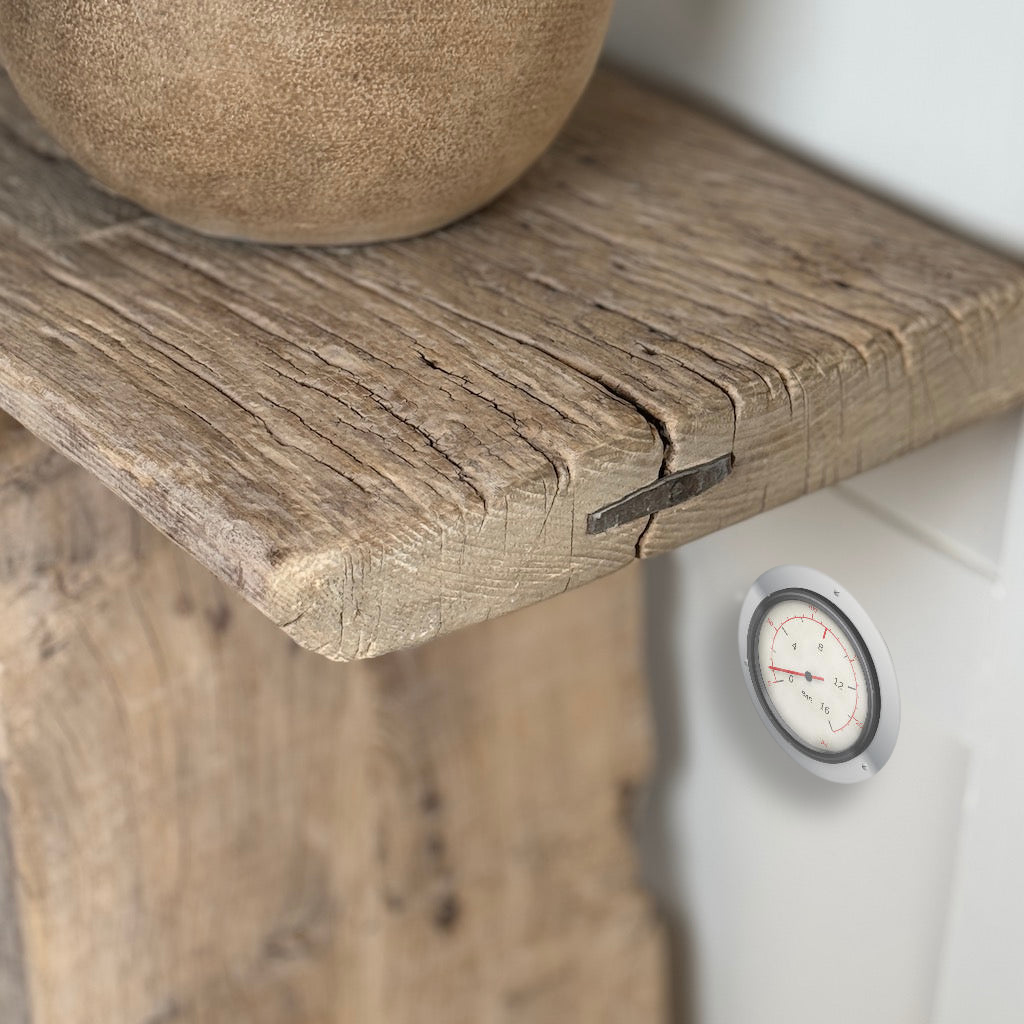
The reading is 1 bar
